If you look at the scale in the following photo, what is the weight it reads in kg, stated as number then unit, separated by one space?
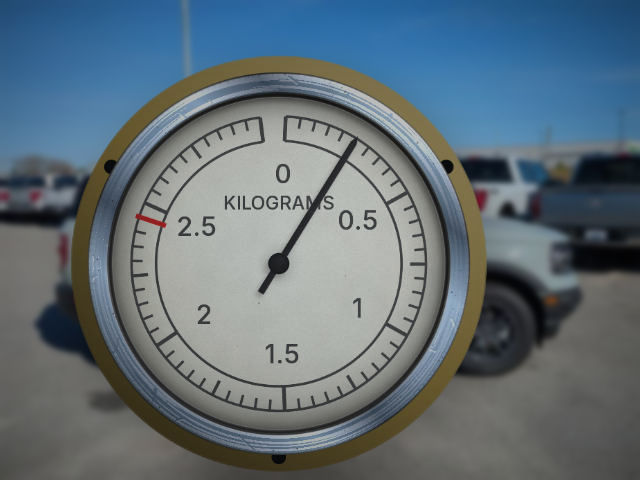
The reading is 0.25 kg
